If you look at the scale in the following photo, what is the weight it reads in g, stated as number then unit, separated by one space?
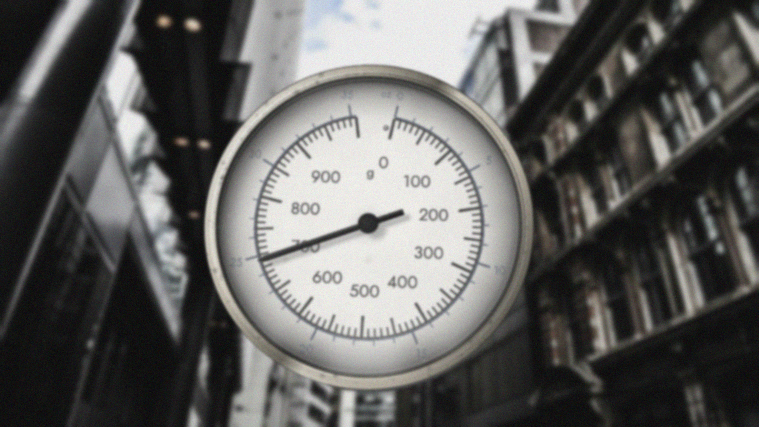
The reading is 700 g
